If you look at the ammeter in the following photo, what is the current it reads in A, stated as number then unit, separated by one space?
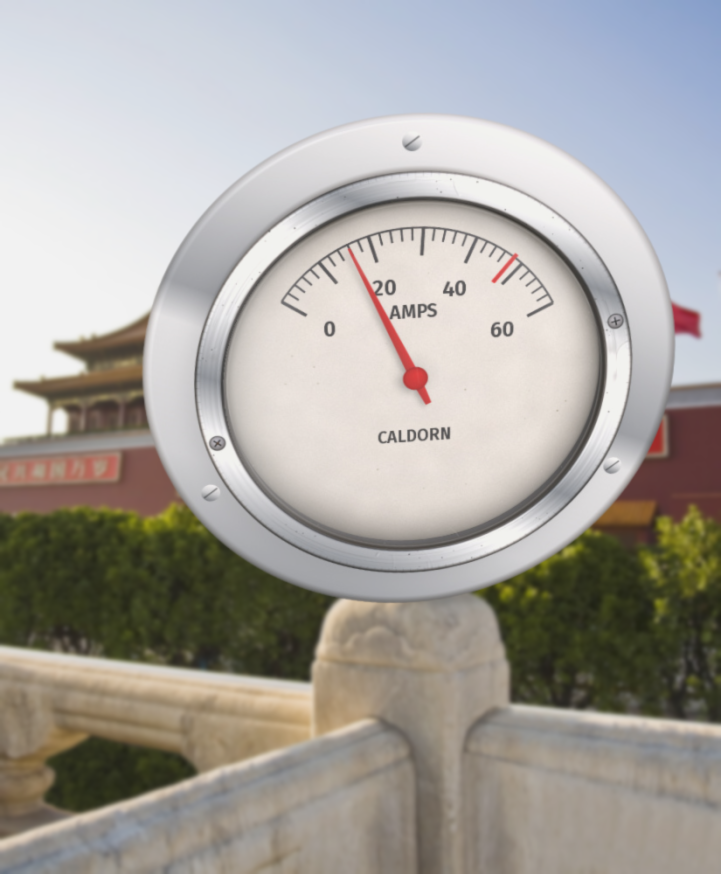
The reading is 16 A
